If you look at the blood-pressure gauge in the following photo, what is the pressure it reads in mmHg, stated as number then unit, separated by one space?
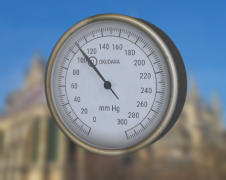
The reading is 110 mmHg
